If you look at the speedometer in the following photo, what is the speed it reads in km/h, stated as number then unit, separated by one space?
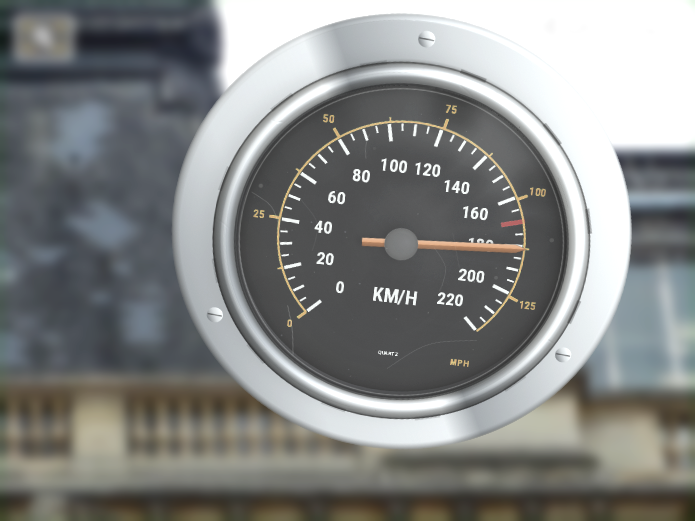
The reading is 180 km/h
